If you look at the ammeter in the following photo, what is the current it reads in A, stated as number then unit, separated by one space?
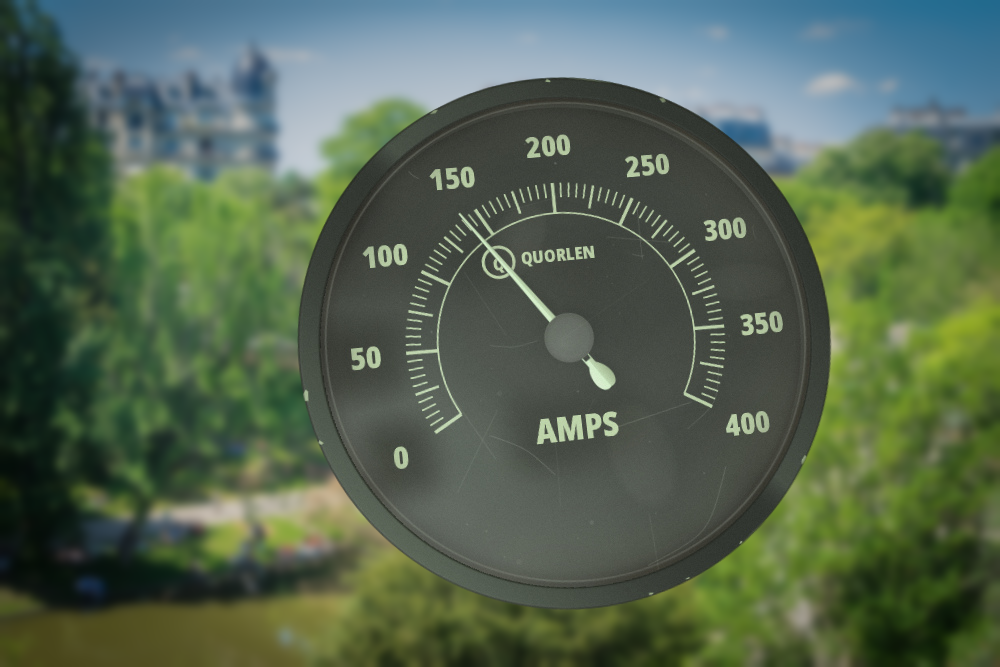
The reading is 140 A
